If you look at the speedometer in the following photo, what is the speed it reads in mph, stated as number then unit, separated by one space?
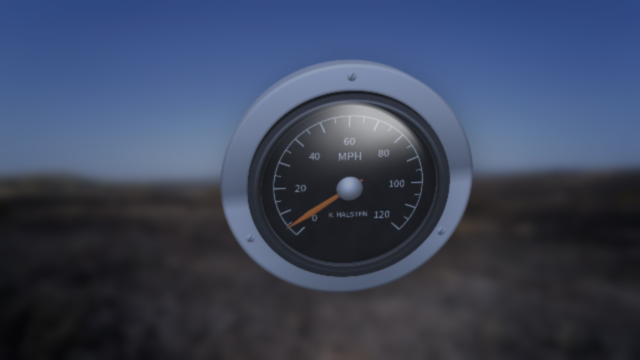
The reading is 5 mph
